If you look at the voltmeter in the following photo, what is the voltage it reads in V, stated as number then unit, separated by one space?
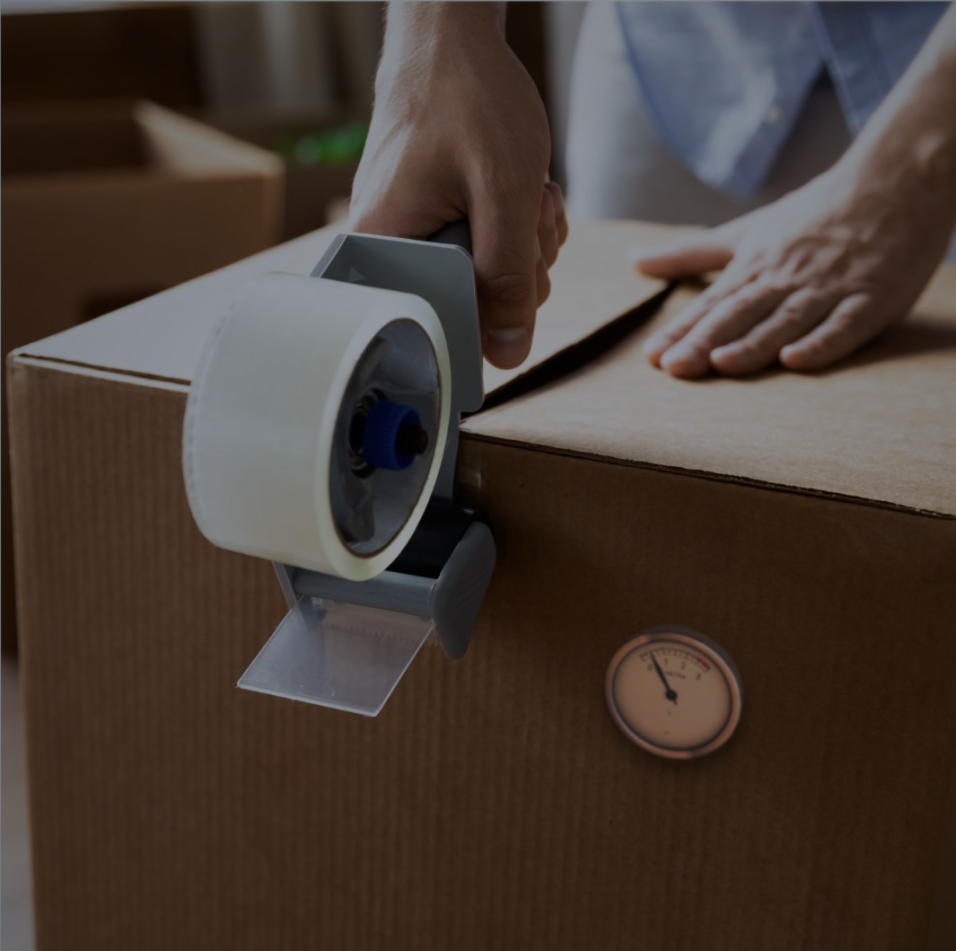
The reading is 0.5 V
